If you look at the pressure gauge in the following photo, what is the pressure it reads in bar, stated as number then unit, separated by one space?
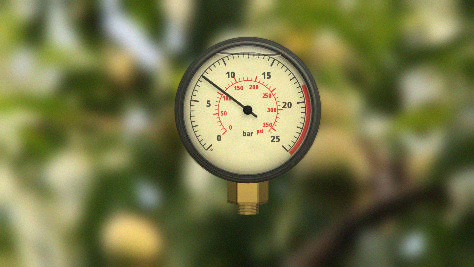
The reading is 7.5 bar
